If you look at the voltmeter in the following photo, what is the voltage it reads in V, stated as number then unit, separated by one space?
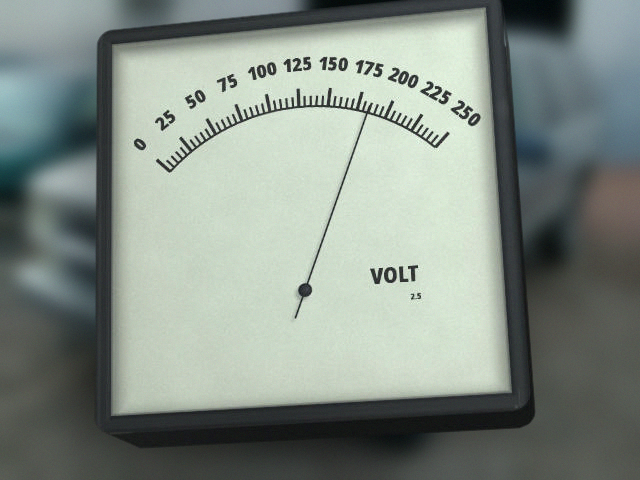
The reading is 185 V
